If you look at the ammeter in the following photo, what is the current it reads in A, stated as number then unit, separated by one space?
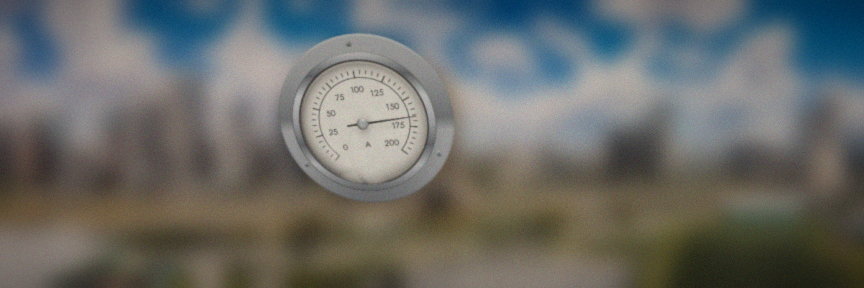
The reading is 165 A
